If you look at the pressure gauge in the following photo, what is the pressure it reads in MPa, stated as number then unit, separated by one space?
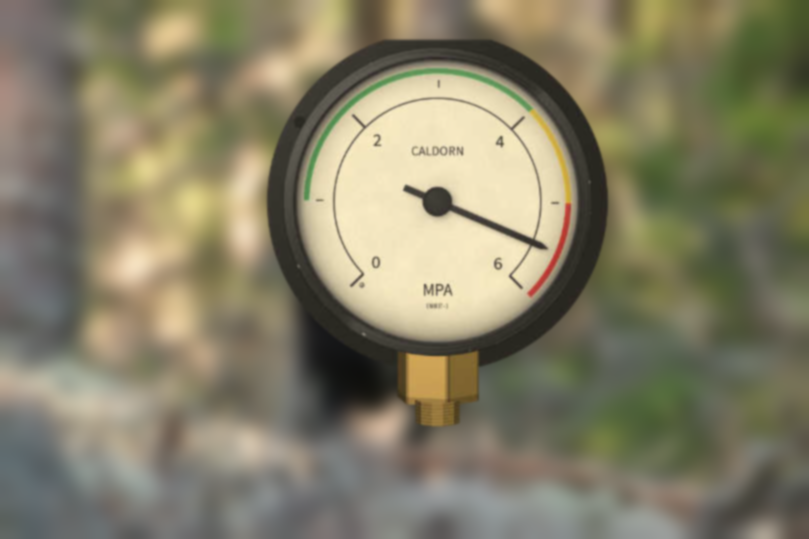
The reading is 5.5 MPa
